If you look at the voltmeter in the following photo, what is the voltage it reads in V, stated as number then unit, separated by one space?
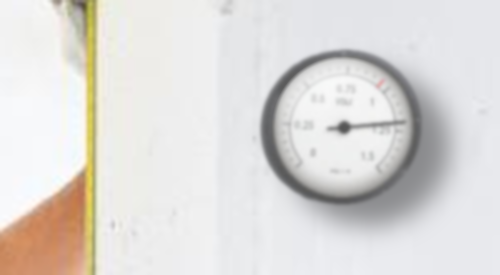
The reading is 1.2 V
